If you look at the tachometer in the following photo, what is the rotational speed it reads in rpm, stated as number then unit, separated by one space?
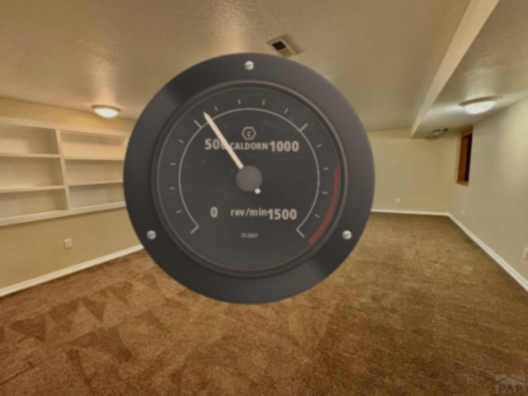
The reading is 550 rpm
